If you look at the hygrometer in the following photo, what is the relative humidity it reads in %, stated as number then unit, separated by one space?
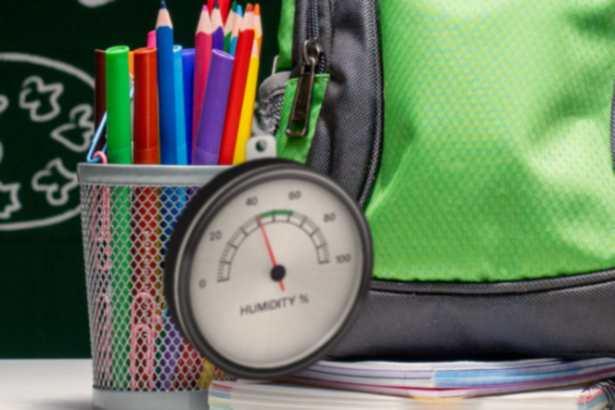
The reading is 40 %
